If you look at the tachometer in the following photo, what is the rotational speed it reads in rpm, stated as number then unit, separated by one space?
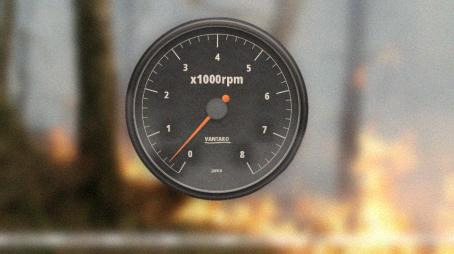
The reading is 300 rpm
